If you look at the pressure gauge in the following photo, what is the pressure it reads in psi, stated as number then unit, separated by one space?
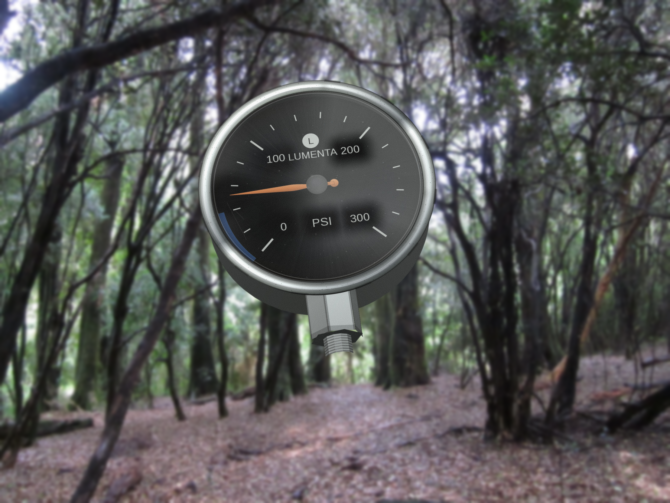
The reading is 50 psi
